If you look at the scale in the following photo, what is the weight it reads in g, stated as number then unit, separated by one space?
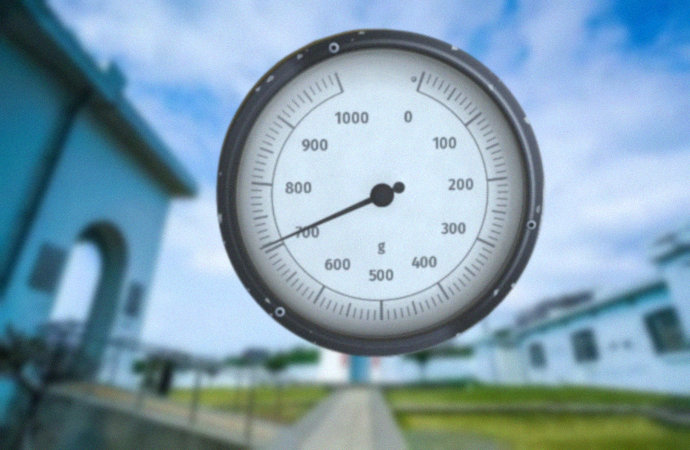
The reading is 710 g
